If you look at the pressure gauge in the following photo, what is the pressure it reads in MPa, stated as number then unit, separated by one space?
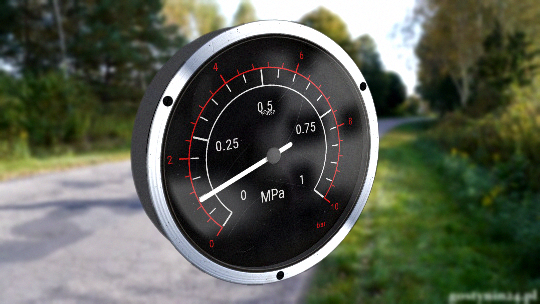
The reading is 0.1 MPa
